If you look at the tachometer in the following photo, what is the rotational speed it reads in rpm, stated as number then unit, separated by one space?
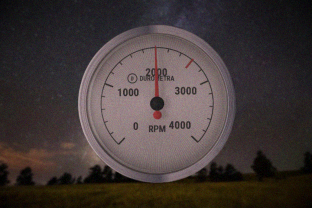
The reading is 2000 rpm
